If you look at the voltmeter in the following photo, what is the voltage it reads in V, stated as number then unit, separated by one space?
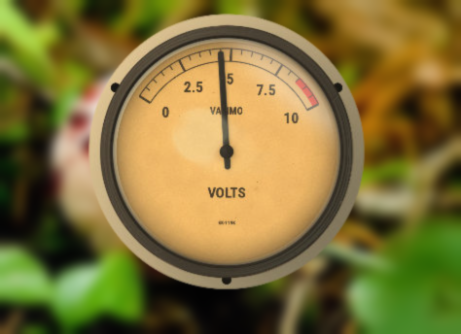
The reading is 4.5 V
